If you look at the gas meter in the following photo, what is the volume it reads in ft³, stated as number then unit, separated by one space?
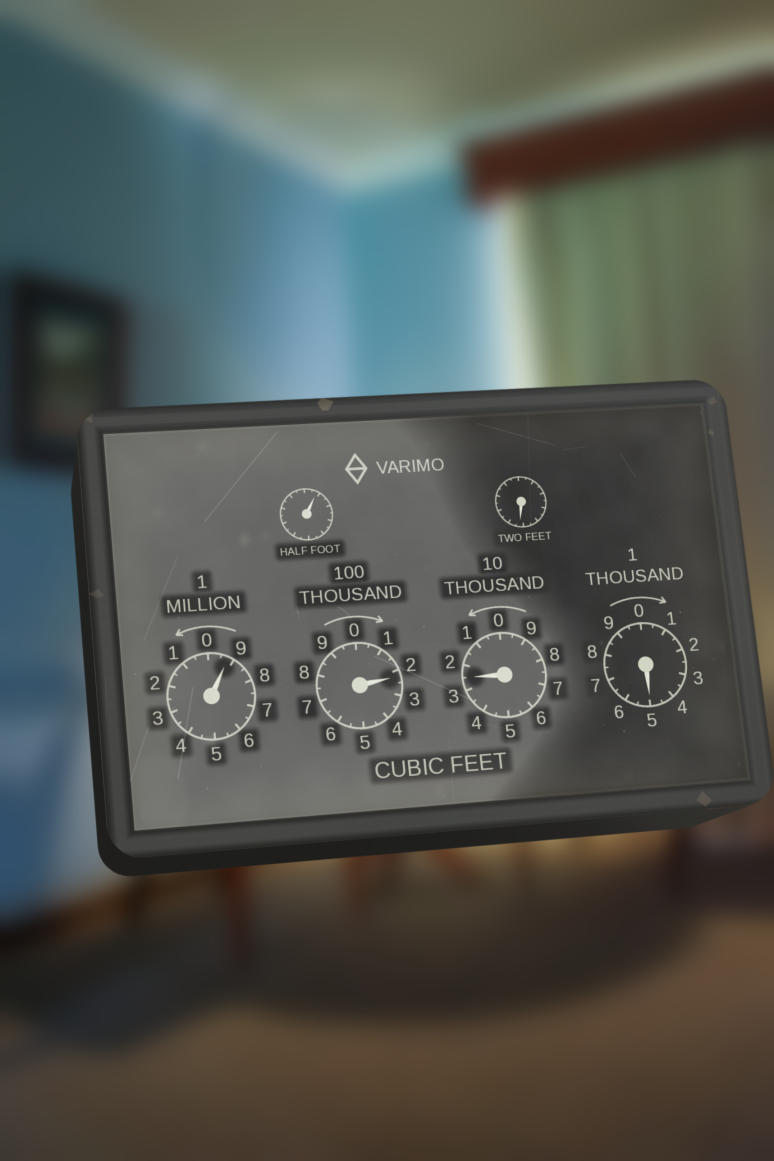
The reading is 922500 ft³
